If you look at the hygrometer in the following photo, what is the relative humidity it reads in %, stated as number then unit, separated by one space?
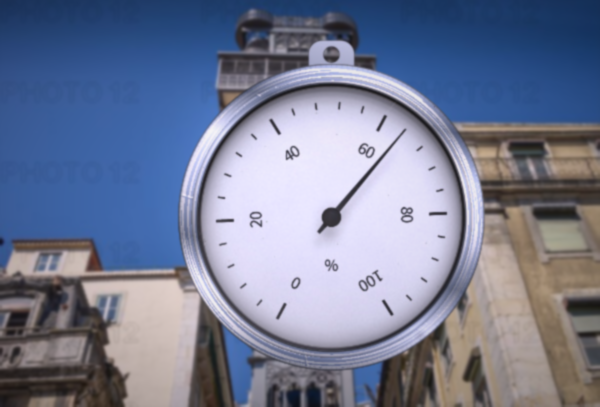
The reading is 64 %
